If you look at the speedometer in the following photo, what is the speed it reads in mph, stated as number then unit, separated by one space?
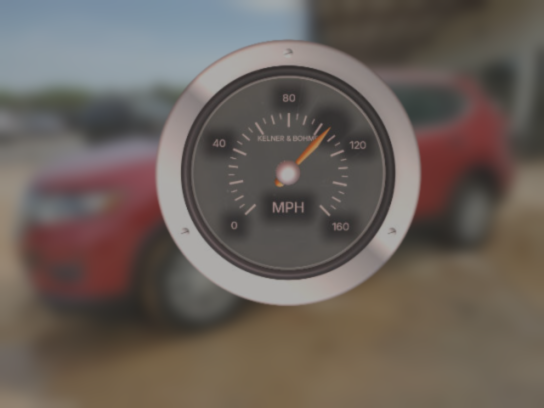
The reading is 105 mph
